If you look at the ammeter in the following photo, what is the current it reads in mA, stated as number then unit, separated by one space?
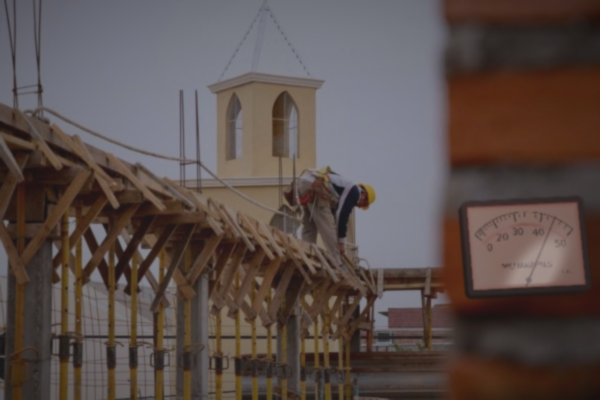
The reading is 44 mA
